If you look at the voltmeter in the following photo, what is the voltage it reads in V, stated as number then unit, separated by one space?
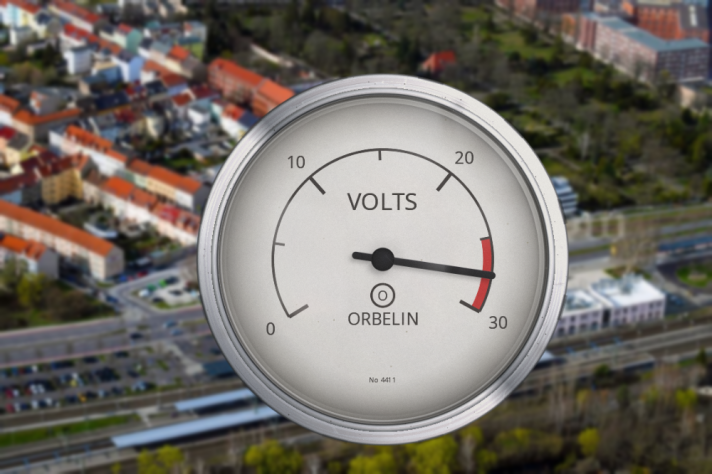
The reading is 27.5 V
